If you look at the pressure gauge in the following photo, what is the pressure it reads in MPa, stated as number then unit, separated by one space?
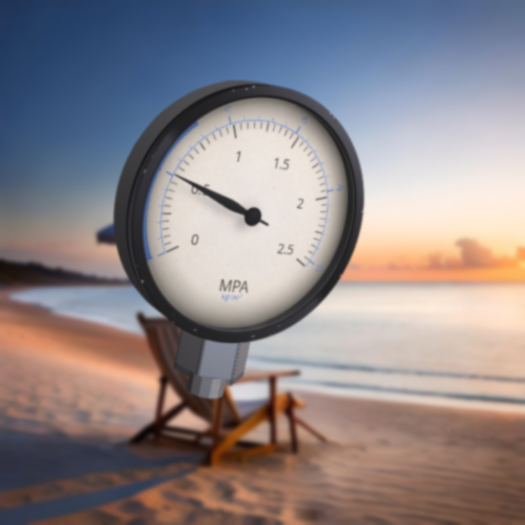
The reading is 0.5 MPa
